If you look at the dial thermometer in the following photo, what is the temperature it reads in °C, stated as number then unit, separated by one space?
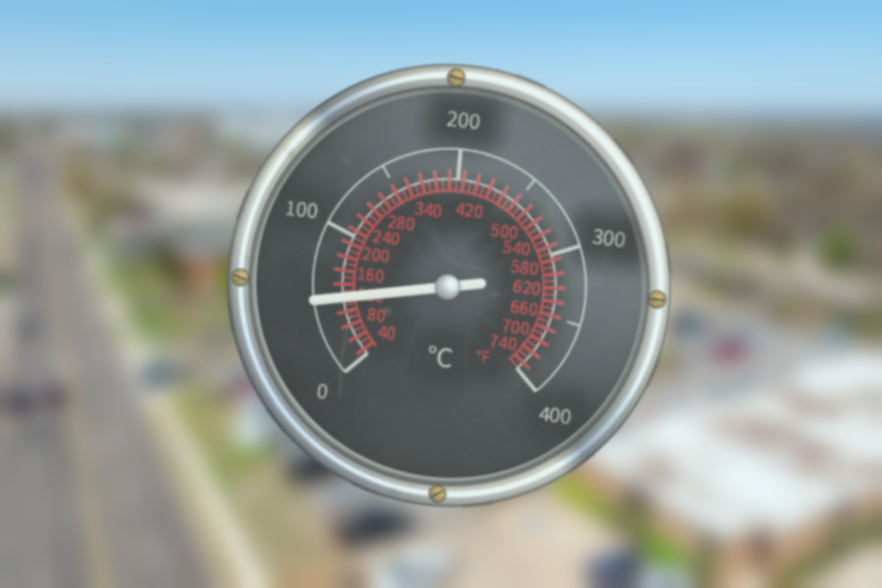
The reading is 50 °C
